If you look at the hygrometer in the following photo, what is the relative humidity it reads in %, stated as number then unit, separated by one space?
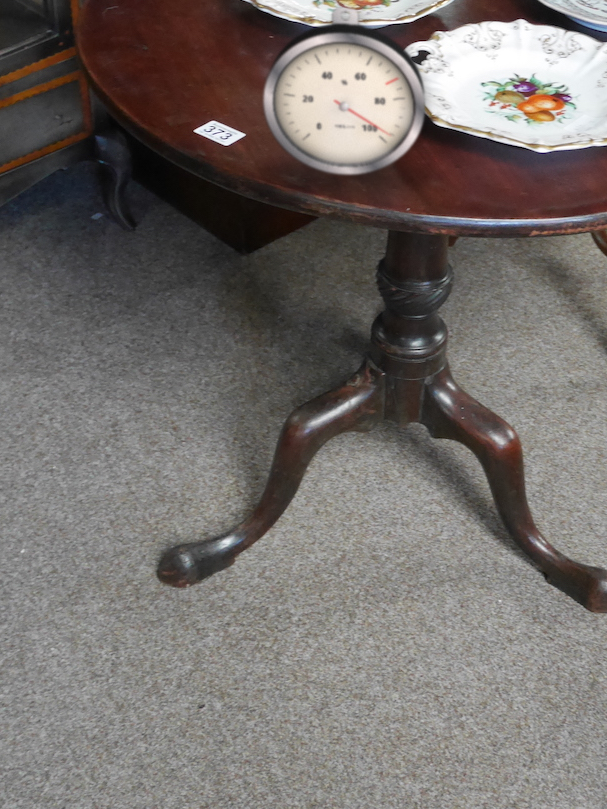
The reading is 96 %
